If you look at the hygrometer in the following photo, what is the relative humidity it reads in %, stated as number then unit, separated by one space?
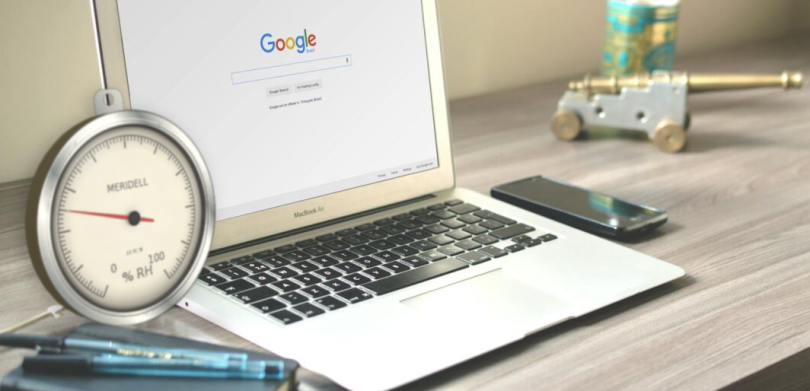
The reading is 25 %
